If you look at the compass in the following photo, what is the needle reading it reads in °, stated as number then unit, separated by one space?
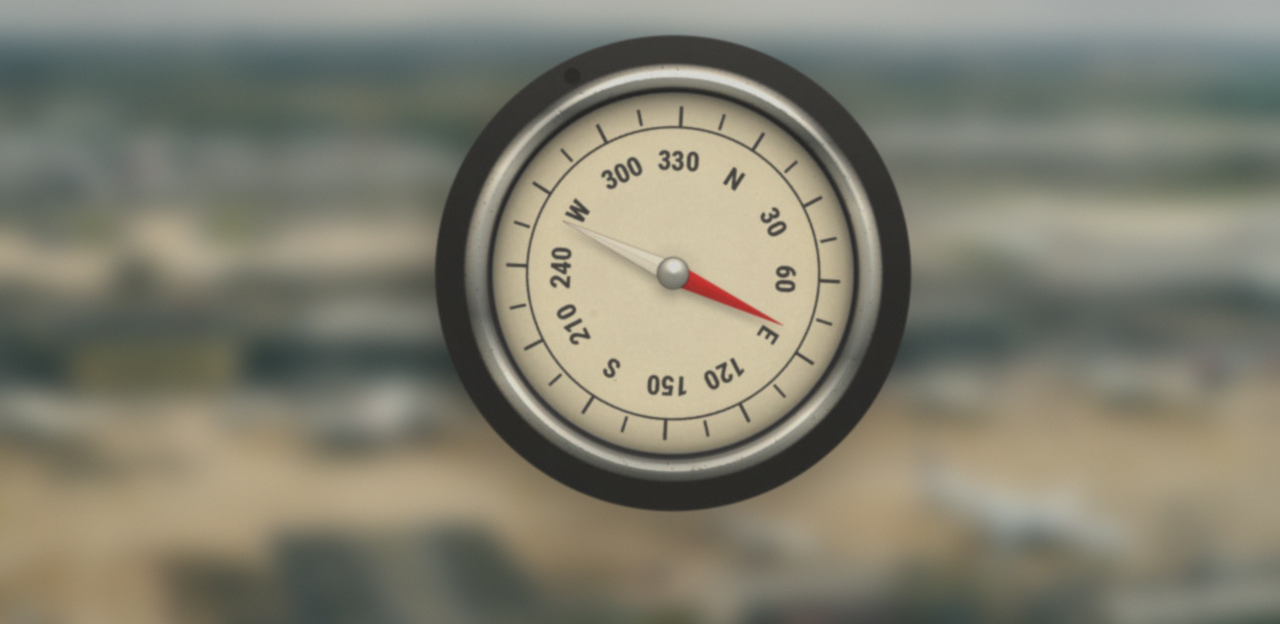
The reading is 82.5 °
